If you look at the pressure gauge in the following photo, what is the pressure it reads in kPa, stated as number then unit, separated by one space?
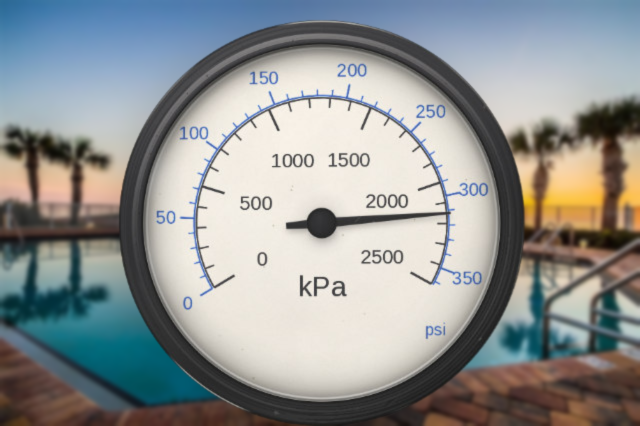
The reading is 2150 kPa
